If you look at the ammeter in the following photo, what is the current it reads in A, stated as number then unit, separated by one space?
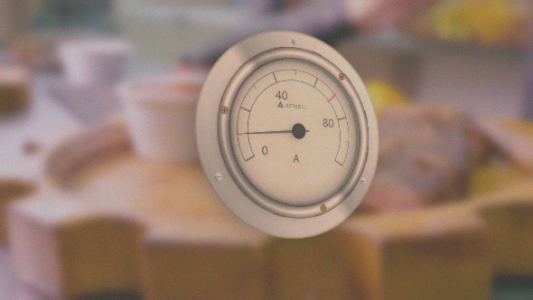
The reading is 10 A
